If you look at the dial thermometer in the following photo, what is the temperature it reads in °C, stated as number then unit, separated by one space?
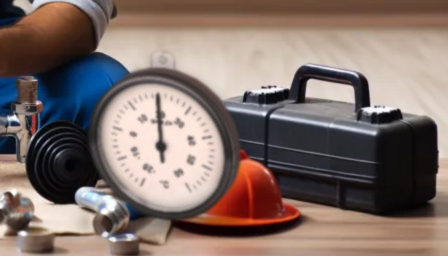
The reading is 20 °C
